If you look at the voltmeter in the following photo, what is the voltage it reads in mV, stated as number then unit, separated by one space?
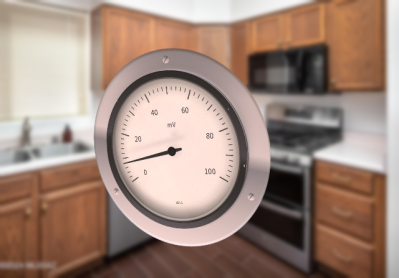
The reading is 8 mV
